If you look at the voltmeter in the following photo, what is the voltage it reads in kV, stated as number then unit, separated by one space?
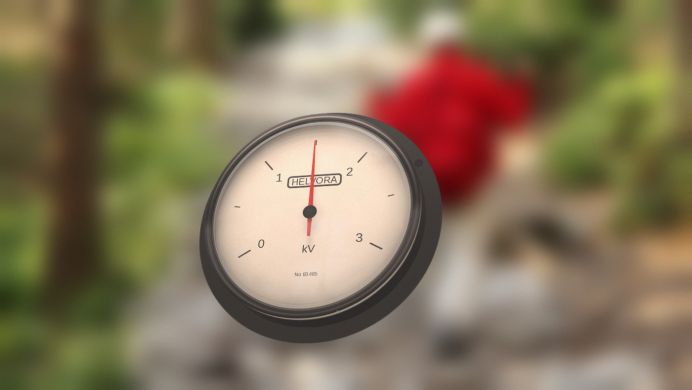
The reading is 1.5 kV
